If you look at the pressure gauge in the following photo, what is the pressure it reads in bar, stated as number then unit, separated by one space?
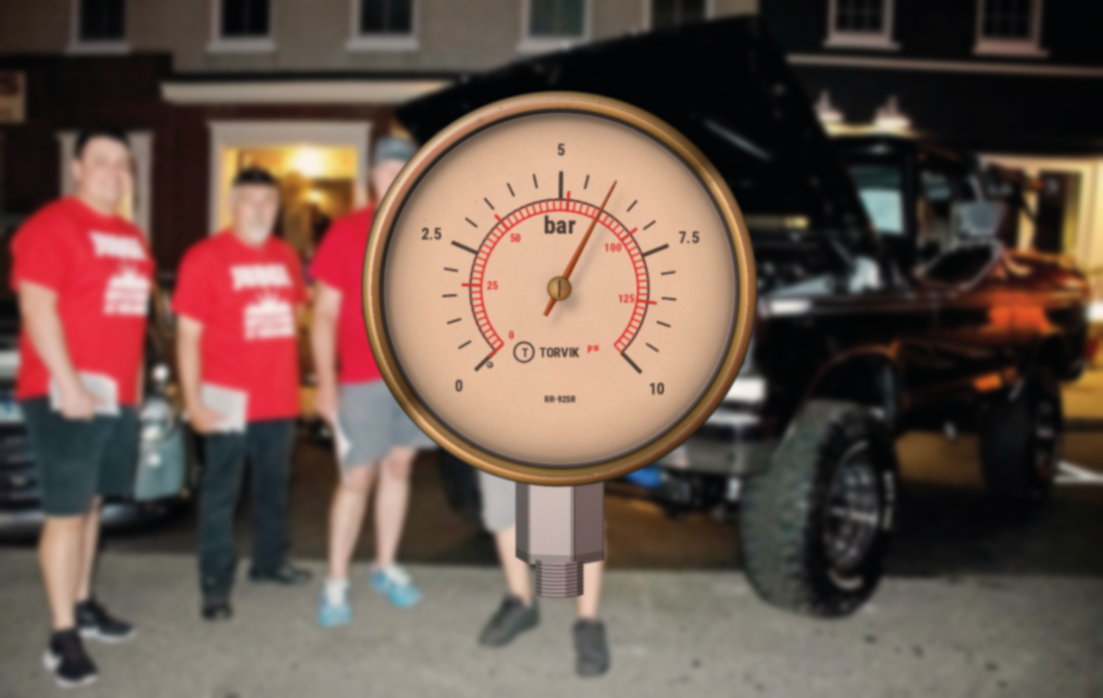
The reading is 6 bar
